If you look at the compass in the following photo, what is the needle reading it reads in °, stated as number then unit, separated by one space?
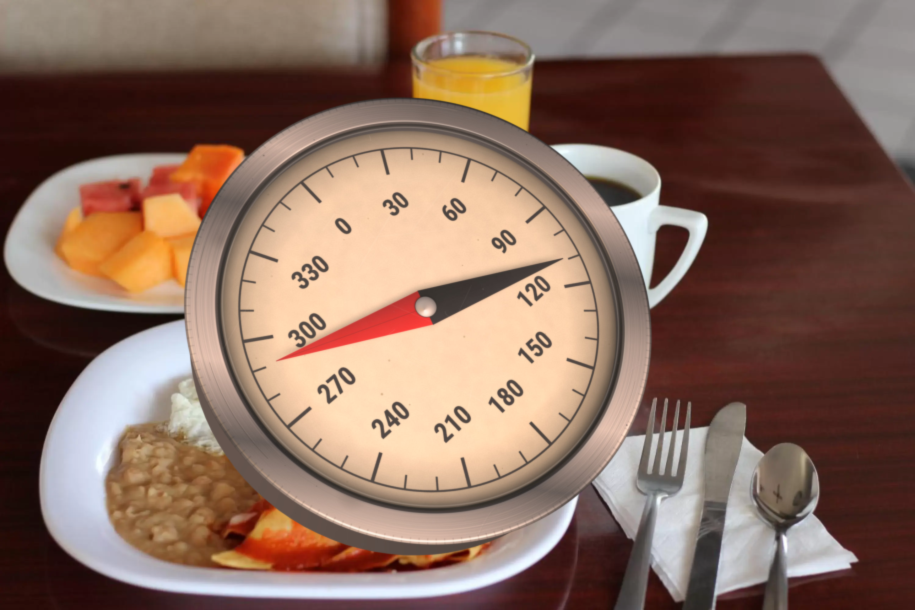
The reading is 290 °
